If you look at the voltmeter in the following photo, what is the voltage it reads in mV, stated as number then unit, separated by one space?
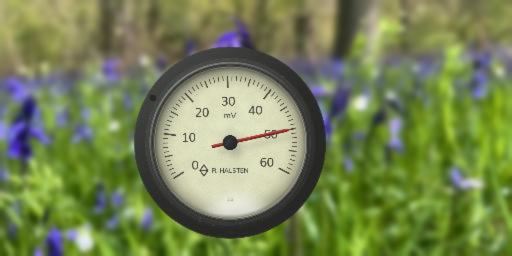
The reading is 50 mV
